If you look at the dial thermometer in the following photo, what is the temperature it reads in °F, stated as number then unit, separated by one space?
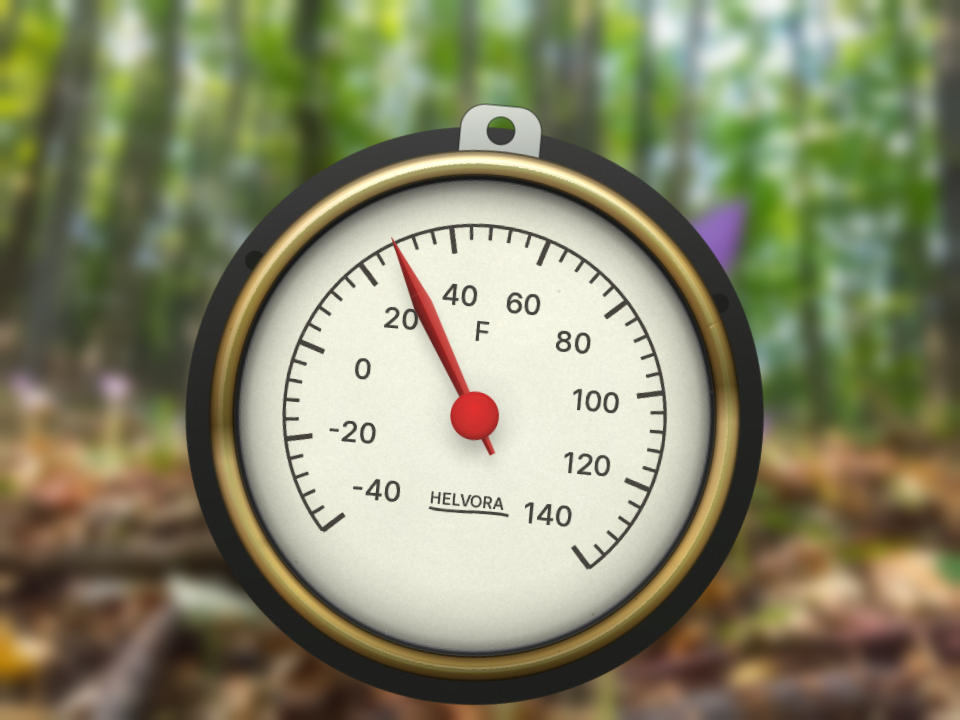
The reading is 28 °F
